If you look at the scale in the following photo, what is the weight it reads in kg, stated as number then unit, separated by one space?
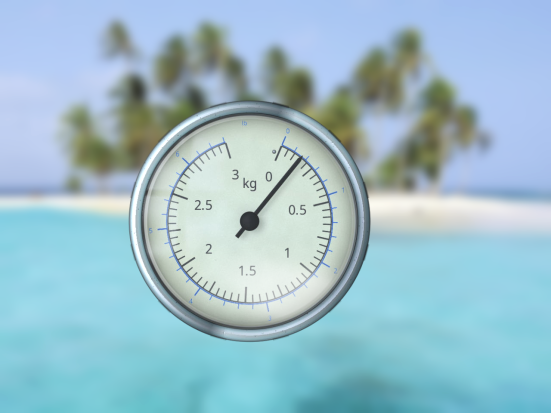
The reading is 0.15 kg
